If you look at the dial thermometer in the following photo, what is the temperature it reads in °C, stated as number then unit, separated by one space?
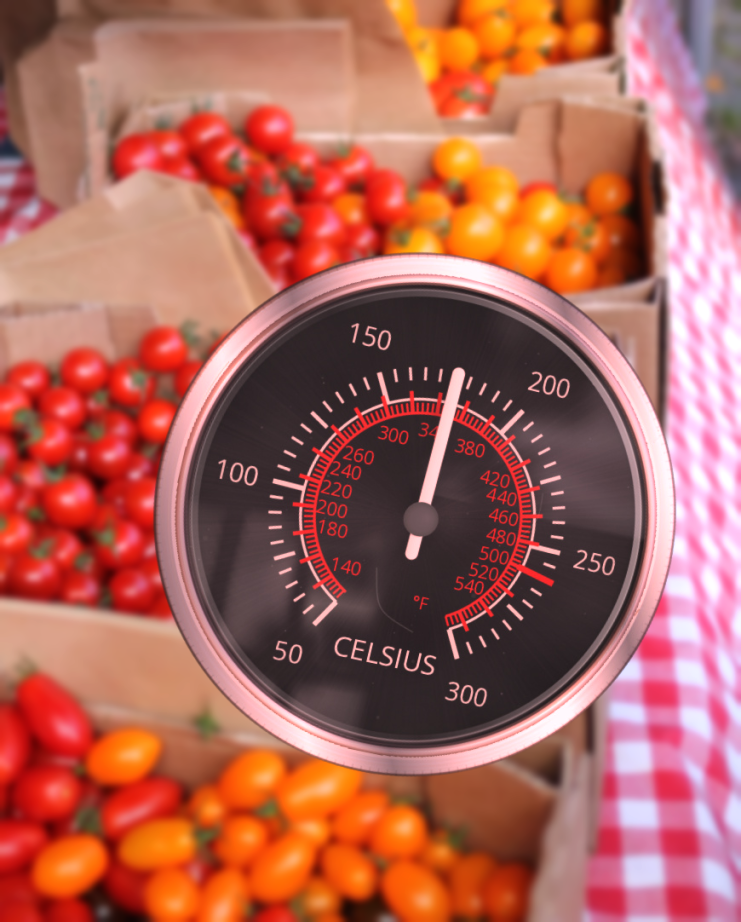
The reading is 175 °C
